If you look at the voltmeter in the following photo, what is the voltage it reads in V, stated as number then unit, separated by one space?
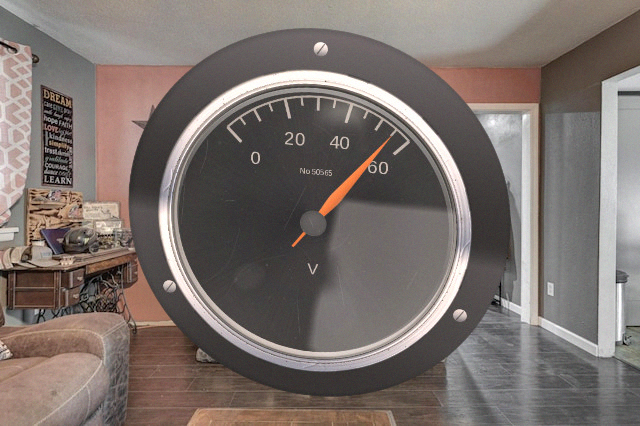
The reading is 55 V
